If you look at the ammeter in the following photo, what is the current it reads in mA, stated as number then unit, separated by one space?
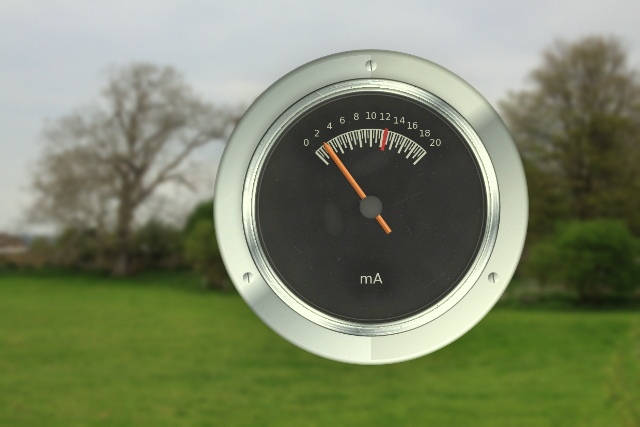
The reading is 2 mA
